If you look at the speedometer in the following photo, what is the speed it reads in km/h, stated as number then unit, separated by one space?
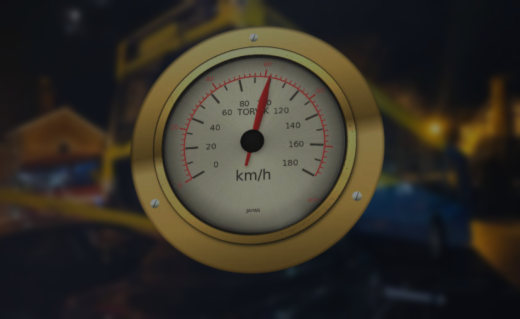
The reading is 100 km/h
